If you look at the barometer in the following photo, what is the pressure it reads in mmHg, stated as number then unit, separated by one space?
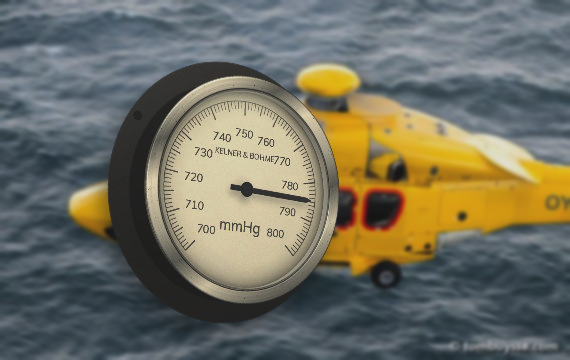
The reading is 785 mmHg
